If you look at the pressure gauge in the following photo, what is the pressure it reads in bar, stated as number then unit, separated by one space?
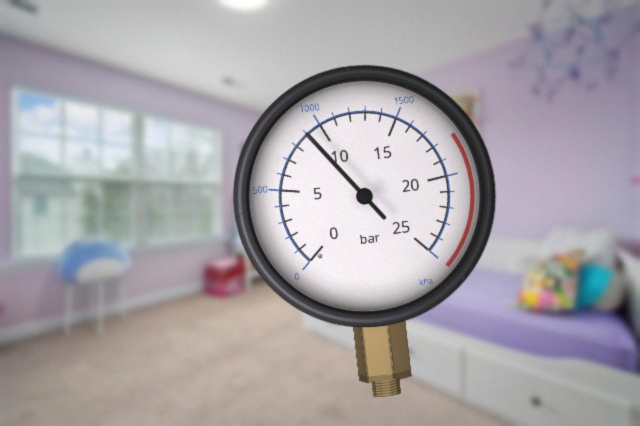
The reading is 9 bar
